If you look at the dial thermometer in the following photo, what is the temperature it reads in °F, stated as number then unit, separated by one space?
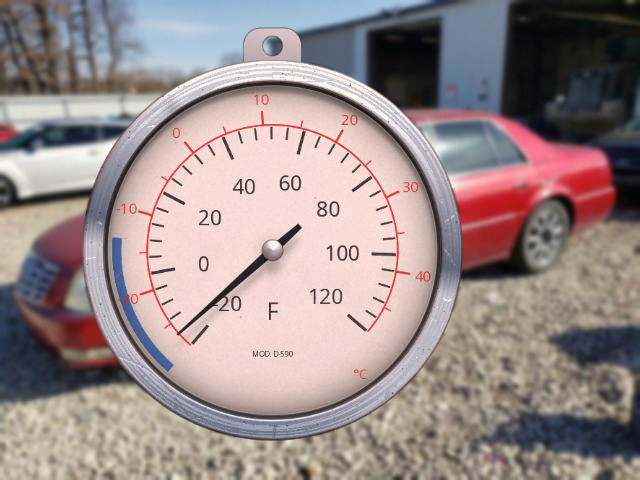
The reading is -16 °F
